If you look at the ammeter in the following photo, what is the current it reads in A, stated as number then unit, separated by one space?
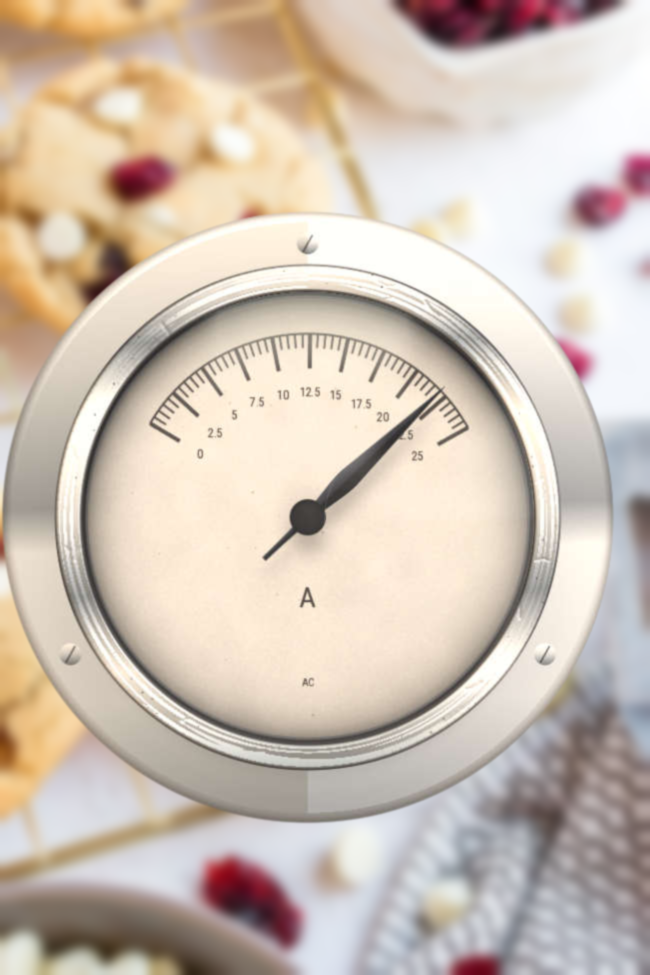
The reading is 22 A
